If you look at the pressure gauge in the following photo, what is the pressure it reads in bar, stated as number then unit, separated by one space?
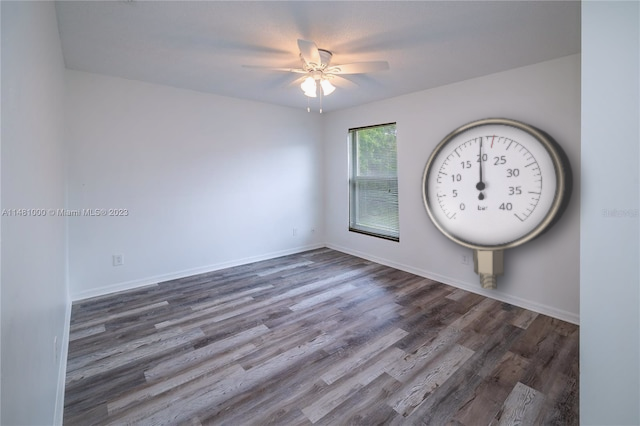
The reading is 20 bar
